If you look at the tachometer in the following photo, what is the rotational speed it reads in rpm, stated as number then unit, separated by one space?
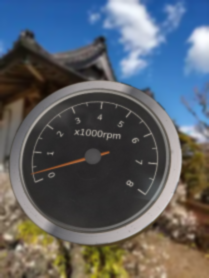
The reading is 250 rpm
